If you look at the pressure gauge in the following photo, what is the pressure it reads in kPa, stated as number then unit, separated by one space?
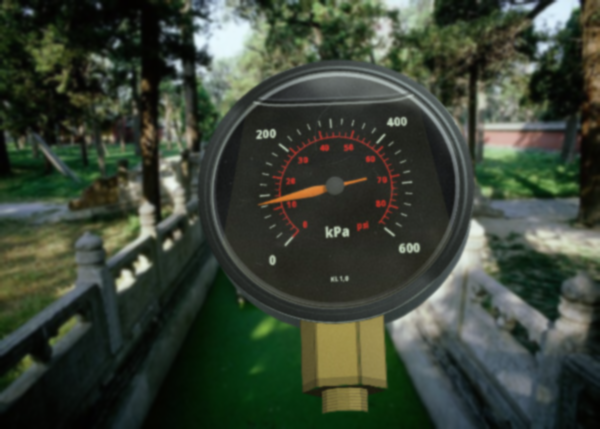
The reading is 80 kPa
